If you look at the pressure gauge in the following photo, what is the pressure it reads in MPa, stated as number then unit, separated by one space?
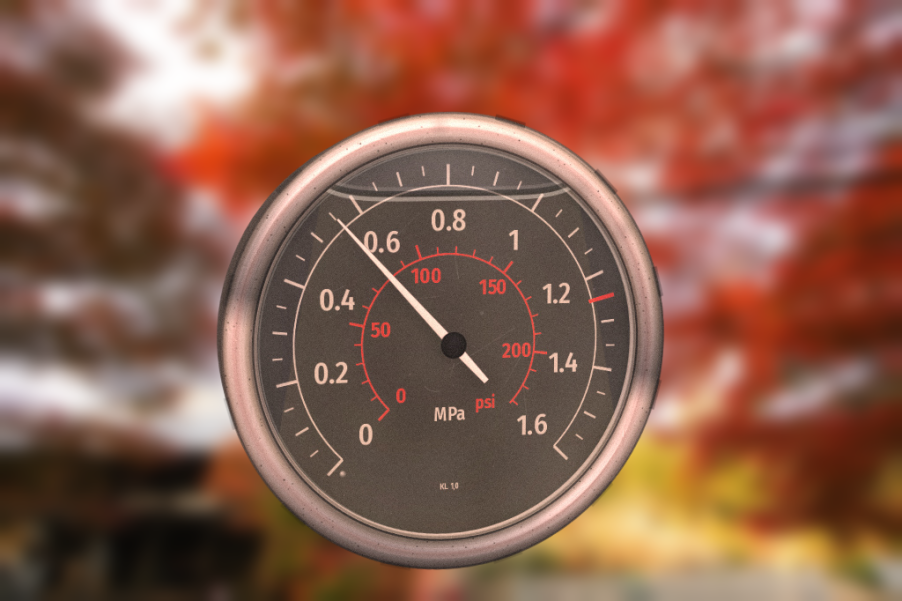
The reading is 0.55 MPa
